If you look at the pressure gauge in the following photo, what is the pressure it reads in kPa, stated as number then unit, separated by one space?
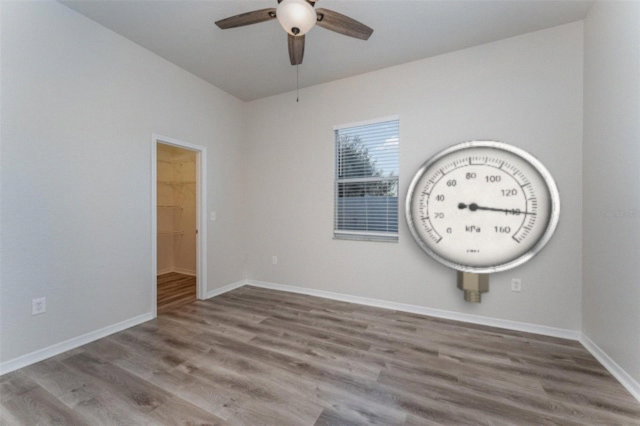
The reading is 140 kPa
